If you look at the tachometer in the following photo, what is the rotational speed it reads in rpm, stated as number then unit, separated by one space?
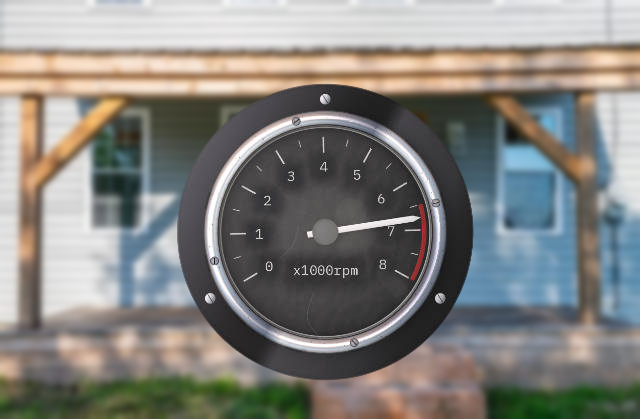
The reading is 6750 rpm
